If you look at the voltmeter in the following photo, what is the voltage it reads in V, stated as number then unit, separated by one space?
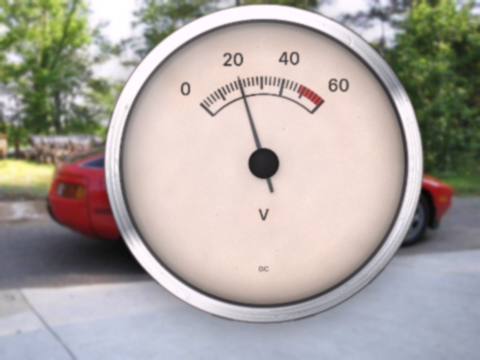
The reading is 20 V
